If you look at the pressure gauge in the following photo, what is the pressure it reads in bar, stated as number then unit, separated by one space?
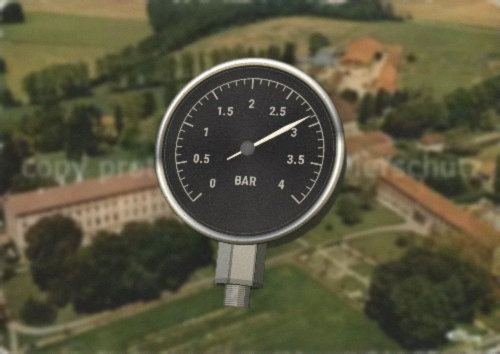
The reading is 2.9 bar
